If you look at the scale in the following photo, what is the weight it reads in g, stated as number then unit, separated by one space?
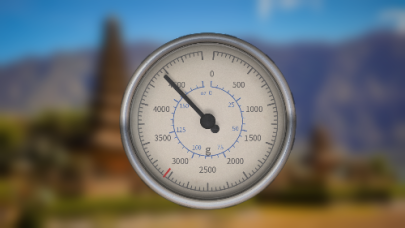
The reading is 4450 g
